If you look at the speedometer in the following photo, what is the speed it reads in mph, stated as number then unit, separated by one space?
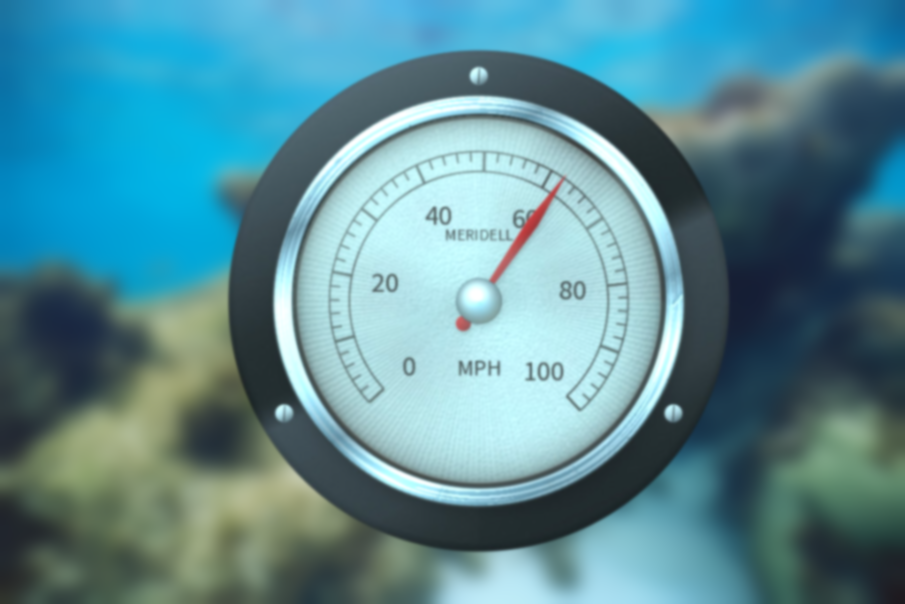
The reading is 62 mph
